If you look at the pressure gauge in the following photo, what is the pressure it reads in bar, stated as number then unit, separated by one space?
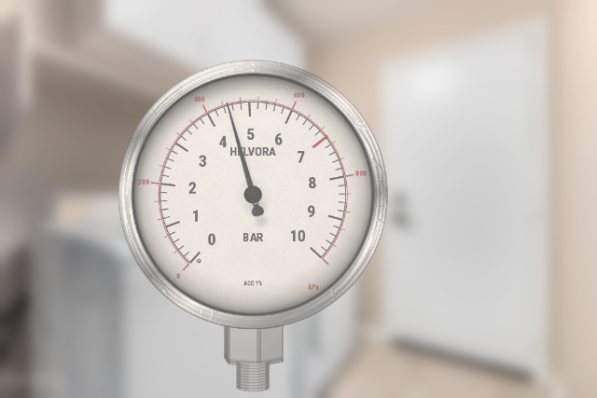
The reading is 4.5 bar
